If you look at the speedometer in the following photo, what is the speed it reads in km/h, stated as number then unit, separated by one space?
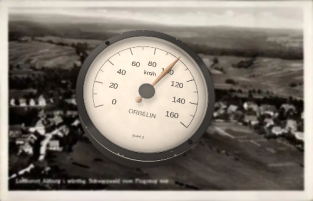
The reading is 100 km/h
